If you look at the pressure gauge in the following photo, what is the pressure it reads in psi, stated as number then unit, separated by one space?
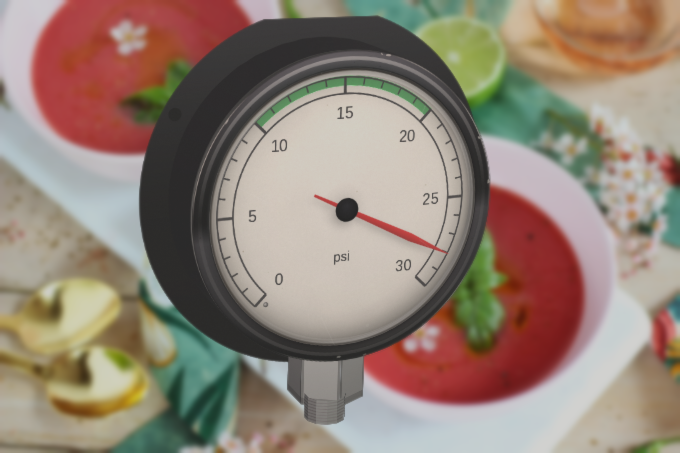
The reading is 28 psi
